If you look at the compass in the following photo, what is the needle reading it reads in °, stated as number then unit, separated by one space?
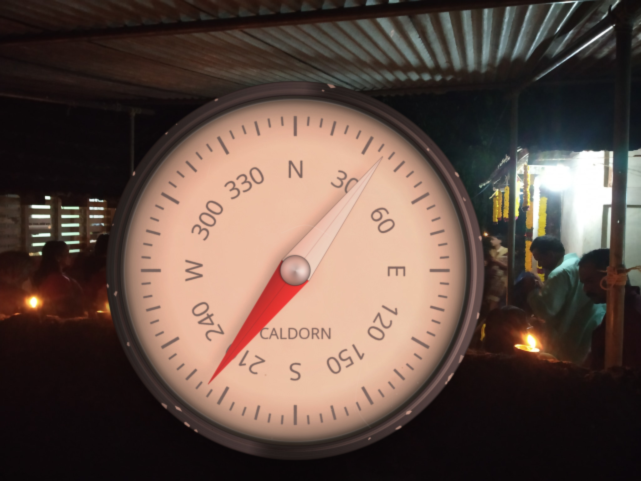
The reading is 217.5 °
